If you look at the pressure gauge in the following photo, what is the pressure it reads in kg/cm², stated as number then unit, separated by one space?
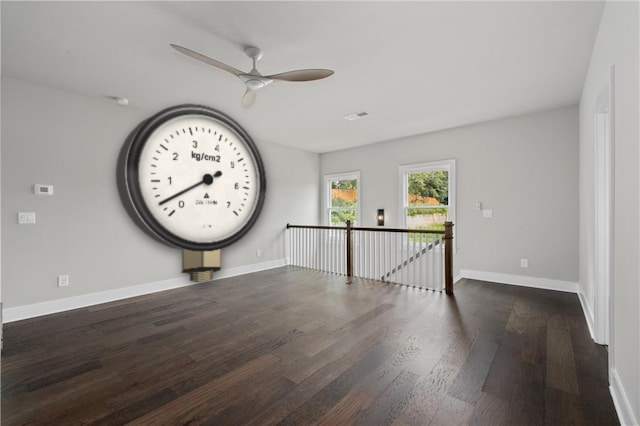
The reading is 0.4 kg/cm²
